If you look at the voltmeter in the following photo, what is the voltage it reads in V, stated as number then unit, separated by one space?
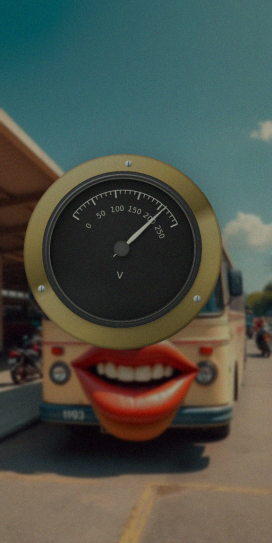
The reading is 210 V
